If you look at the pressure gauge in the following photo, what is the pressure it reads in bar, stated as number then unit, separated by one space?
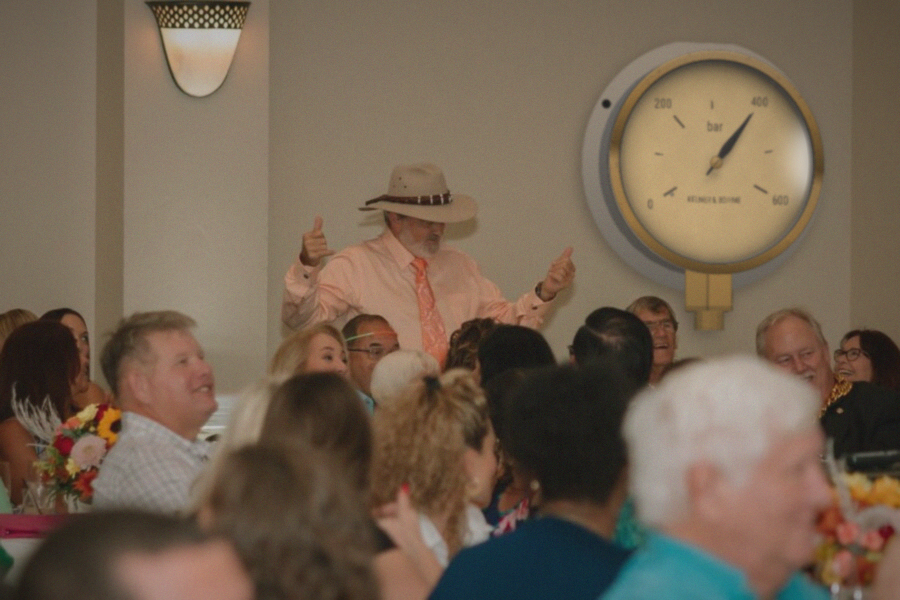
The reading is 400 bar
